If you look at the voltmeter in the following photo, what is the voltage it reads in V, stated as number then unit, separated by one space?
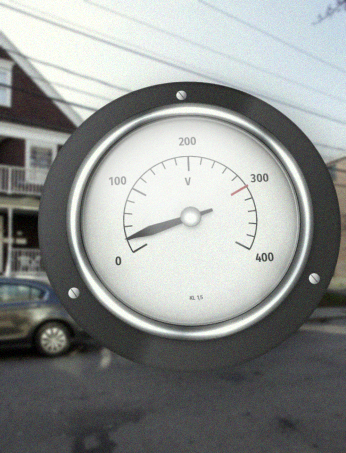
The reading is 20 V
